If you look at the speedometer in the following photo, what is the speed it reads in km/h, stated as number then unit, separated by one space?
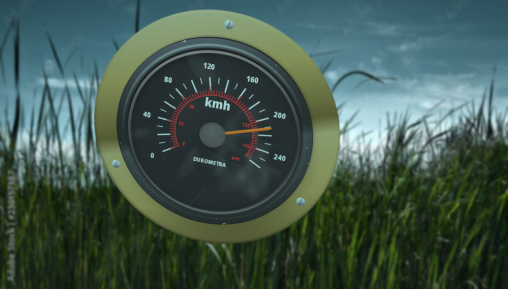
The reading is 210 km/h
